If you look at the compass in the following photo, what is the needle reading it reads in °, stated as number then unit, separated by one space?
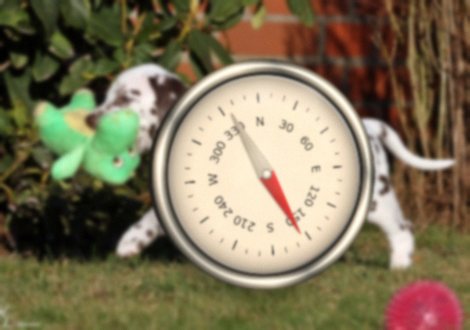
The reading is 155 °
